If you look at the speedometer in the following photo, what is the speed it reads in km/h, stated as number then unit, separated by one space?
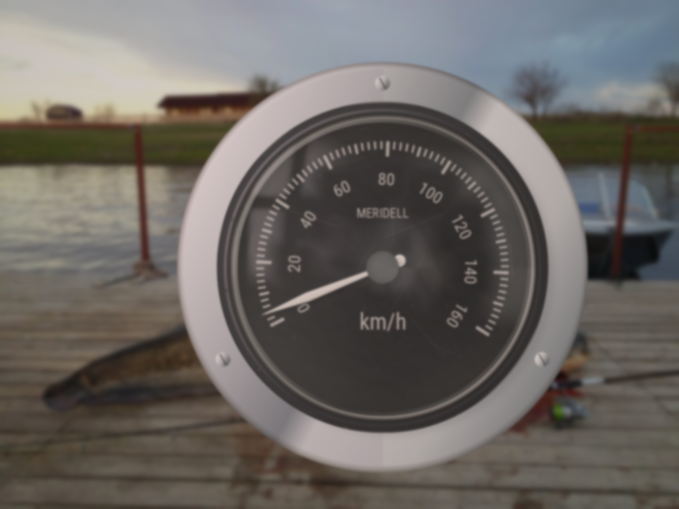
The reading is 4 km/h
